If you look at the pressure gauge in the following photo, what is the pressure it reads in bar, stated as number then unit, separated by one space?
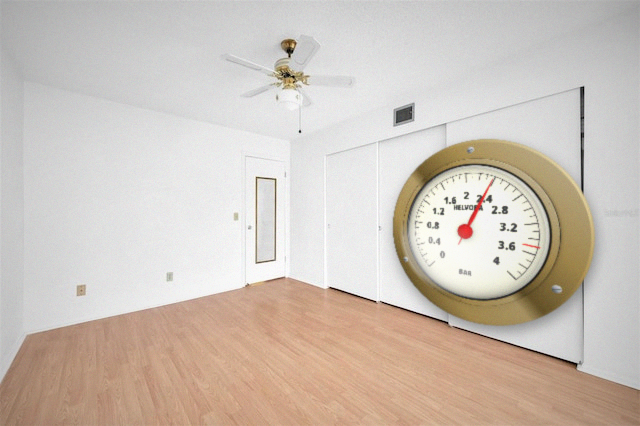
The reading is 2.4 bar
